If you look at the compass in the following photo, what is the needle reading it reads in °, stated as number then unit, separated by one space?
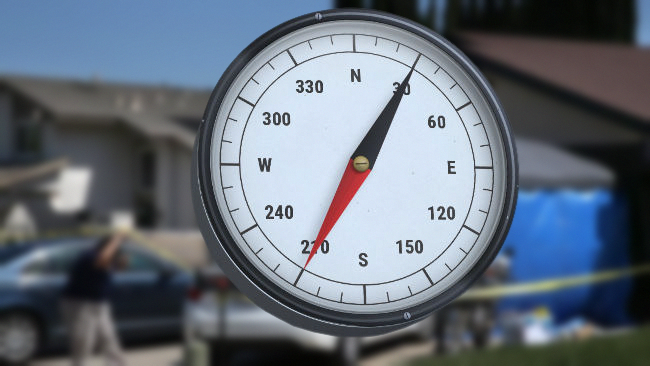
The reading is 210 °
